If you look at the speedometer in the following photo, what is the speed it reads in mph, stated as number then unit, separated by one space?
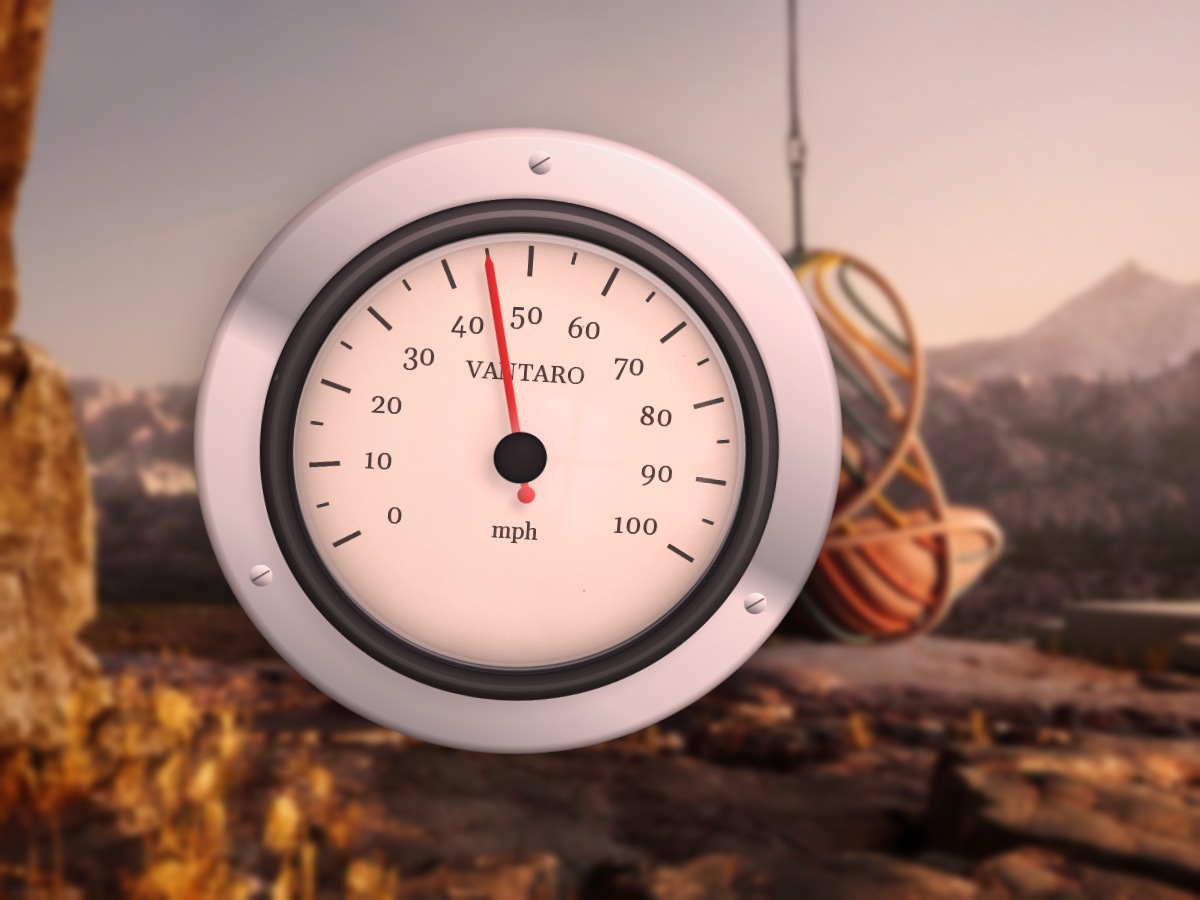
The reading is 45 mph
